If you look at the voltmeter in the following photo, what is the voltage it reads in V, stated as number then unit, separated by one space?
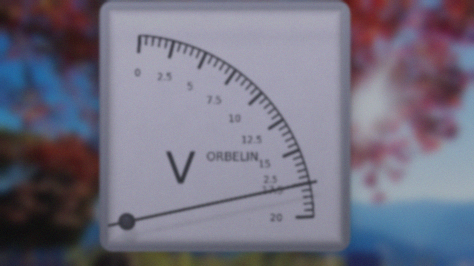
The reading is 17.5 V
